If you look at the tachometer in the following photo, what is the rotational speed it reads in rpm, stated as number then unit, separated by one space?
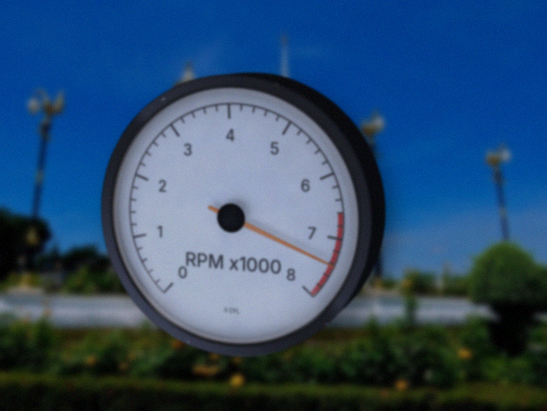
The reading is 7400 rpm
